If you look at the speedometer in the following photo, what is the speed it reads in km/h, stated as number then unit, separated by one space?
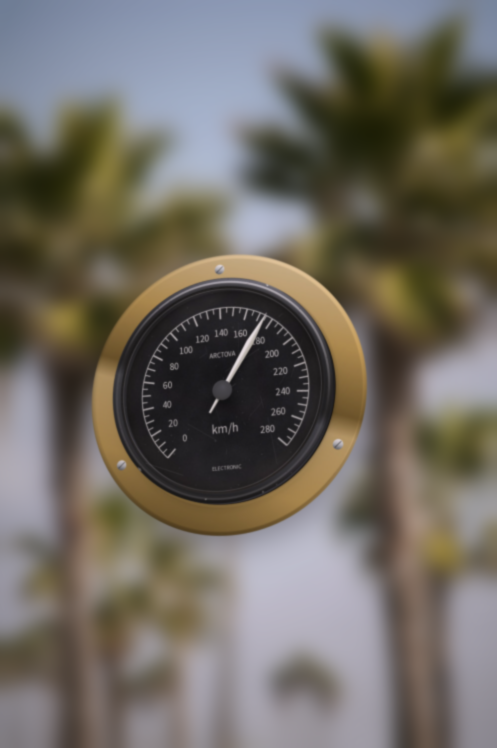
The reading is 175 km/h
